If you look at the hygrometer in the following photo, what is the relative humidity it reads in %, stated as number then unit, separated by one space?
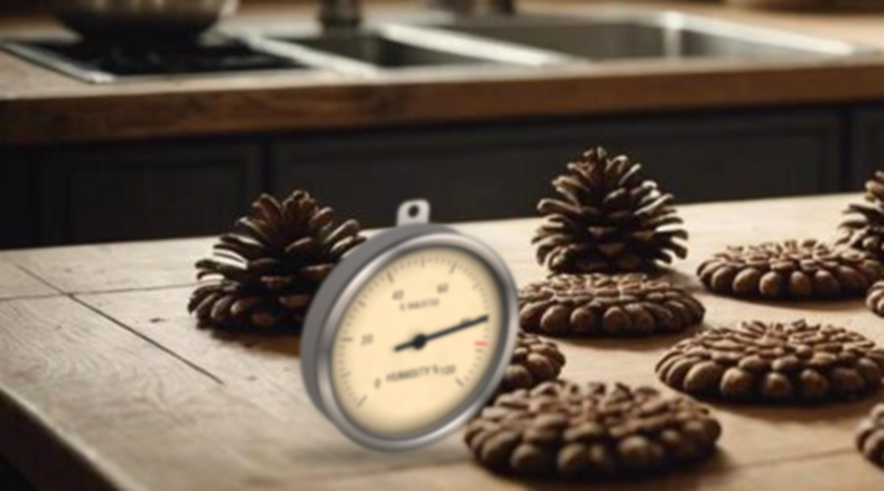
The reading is 80 %
